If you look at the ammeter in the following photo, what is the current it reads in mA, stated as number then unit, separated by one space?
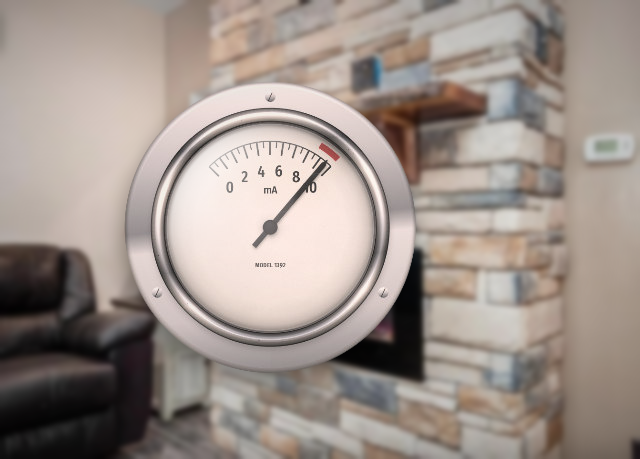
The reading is 9.5 mA
